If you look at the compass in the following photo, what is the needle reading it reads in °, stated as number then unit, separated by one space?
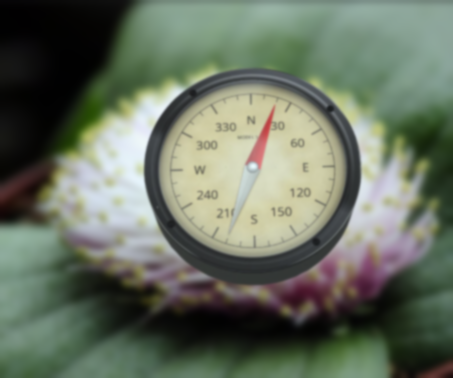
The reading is 20 °
